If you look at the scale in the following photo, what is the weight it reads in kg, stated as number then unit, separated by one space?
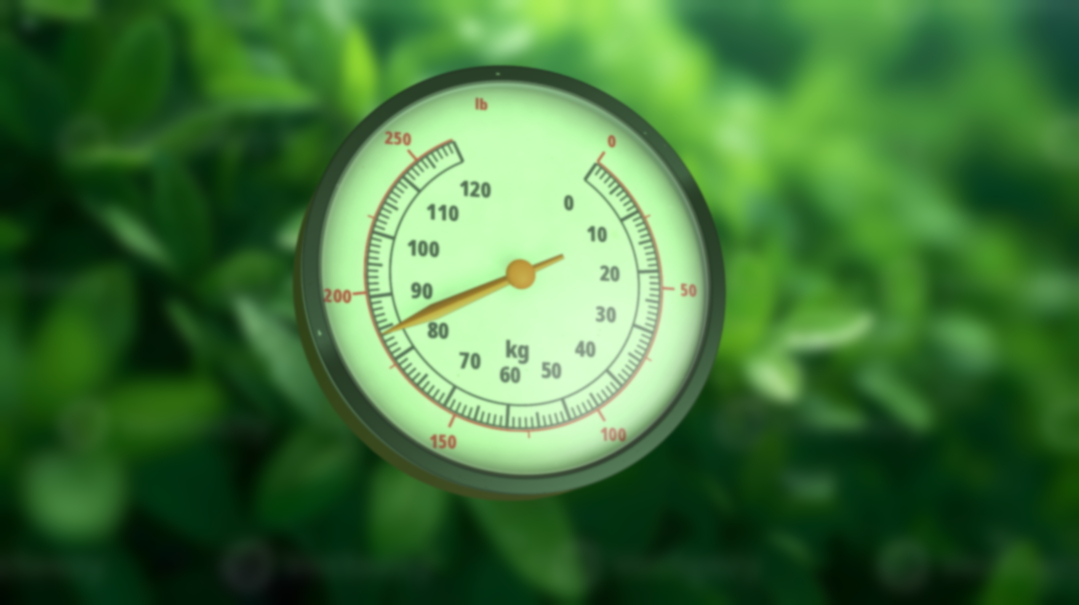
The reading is 84 kg
